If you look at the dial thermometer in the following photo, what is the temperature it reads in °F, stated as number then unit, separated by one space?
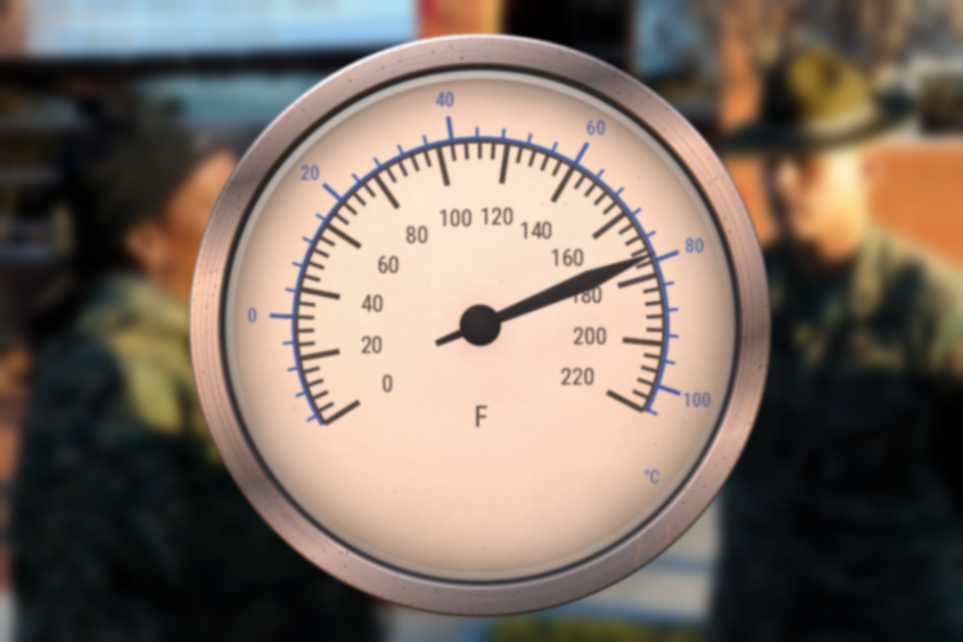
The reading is 174 °F
